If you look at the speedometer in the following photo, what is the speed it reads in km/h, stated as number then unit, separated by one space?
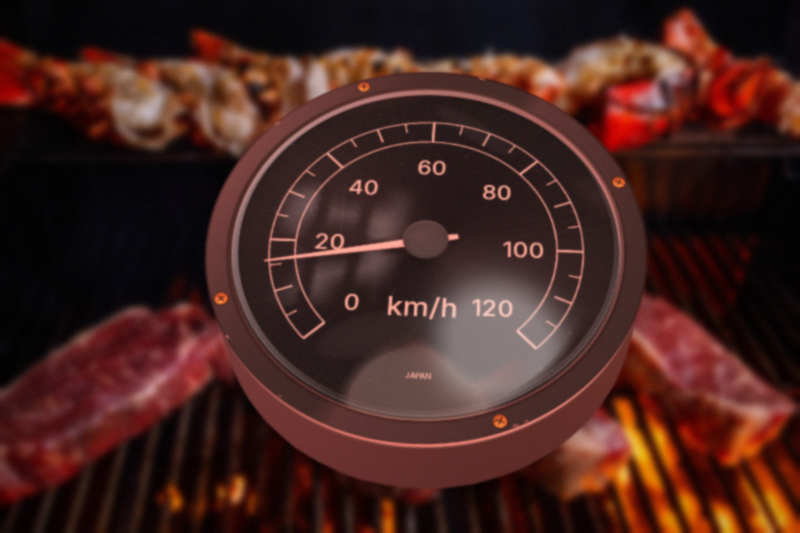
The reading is 15 km/h
